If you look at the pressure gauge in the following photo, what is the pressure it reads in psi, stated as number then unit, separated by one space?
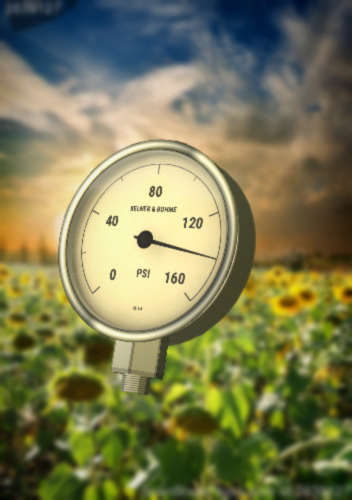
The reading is 140 psi
